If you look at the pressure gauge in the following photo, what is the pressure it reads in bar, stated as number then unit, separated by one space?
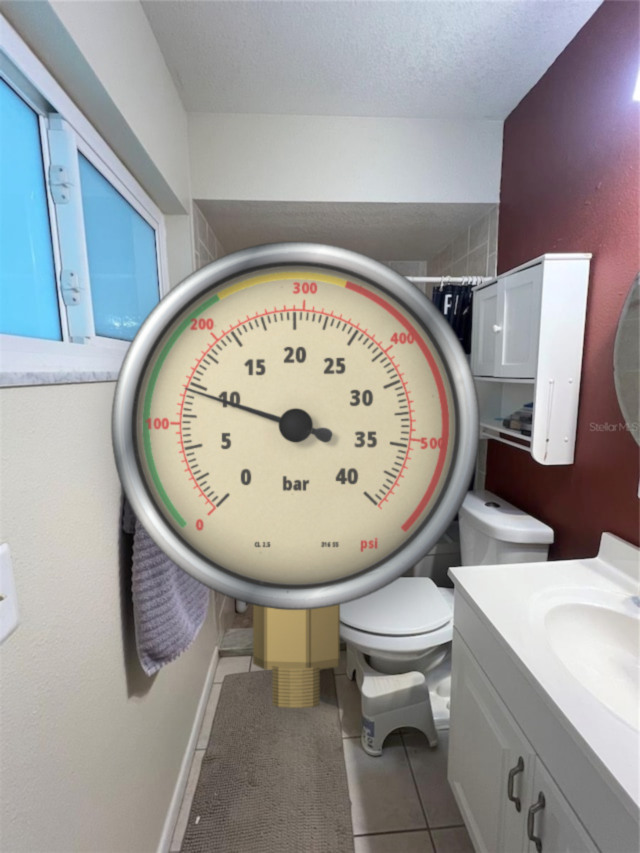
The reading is 9.5 bar
